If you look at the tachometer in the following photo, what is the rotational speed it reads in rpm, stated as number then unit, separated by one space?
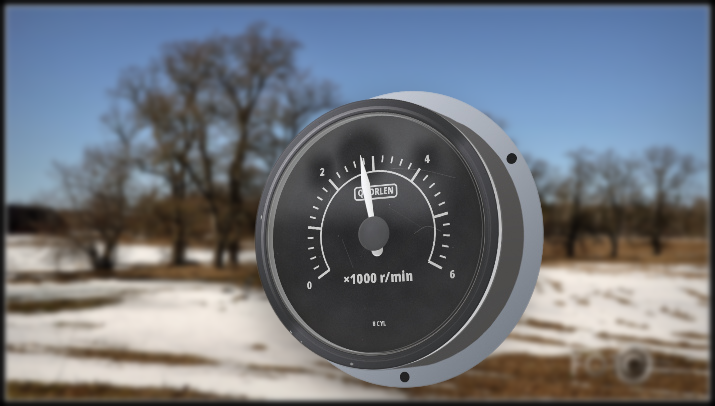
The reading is 2800 rpm
